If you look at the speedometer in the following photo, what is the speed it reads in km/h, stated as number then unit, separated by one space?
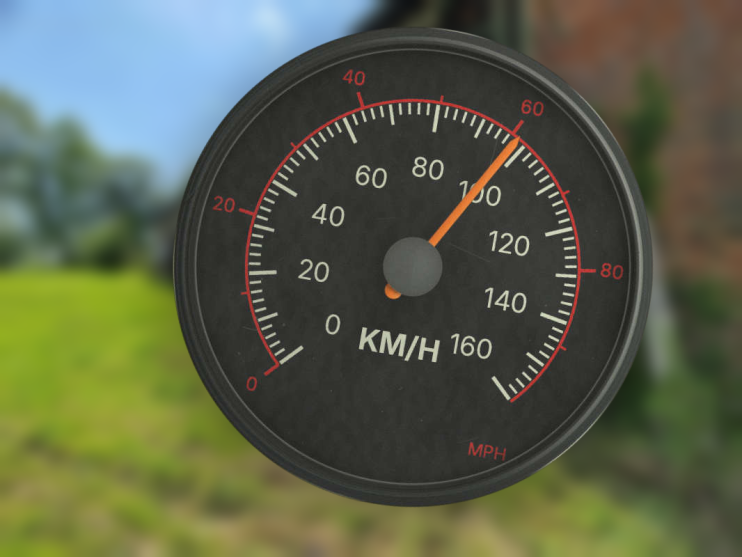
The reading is 98 km/h
